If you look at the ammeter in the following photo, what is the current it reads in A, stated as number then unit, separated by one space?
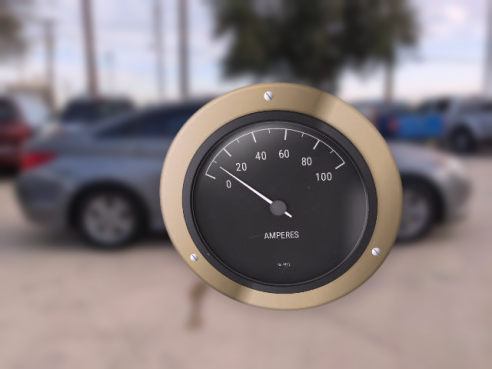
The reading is 10 A
